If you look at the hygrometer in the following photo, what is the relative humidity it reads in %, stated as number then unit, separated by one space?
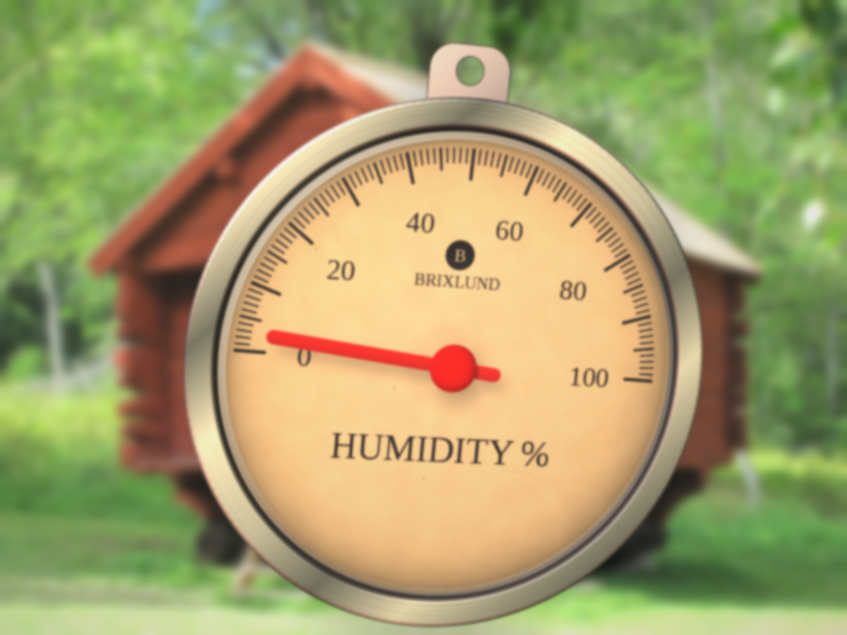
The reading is 3 %
